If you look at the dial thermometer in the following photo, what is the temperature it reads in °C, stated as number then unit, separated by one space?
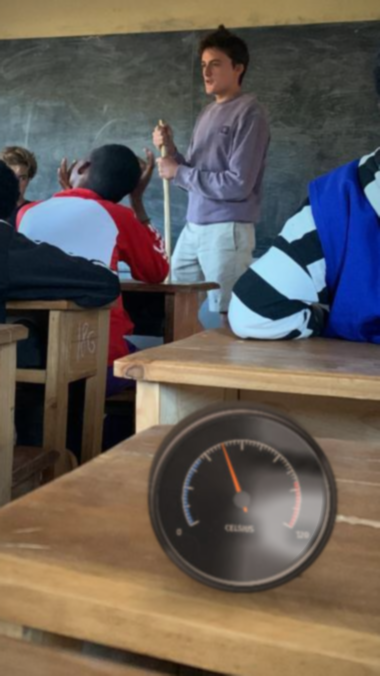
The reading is 50 °C
